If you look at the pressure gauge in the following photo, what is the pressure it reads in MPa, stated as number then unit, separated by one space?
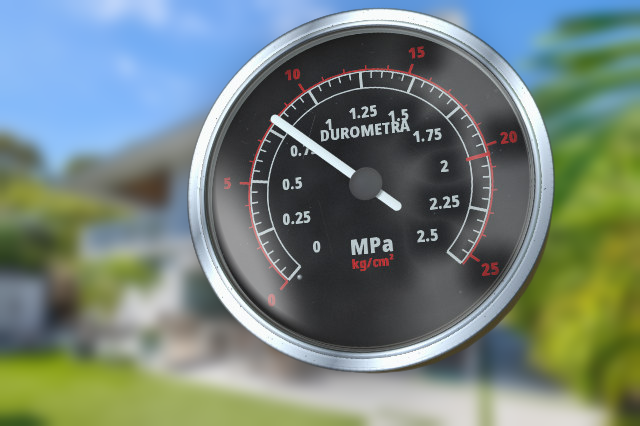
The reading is 0.8 MPa
